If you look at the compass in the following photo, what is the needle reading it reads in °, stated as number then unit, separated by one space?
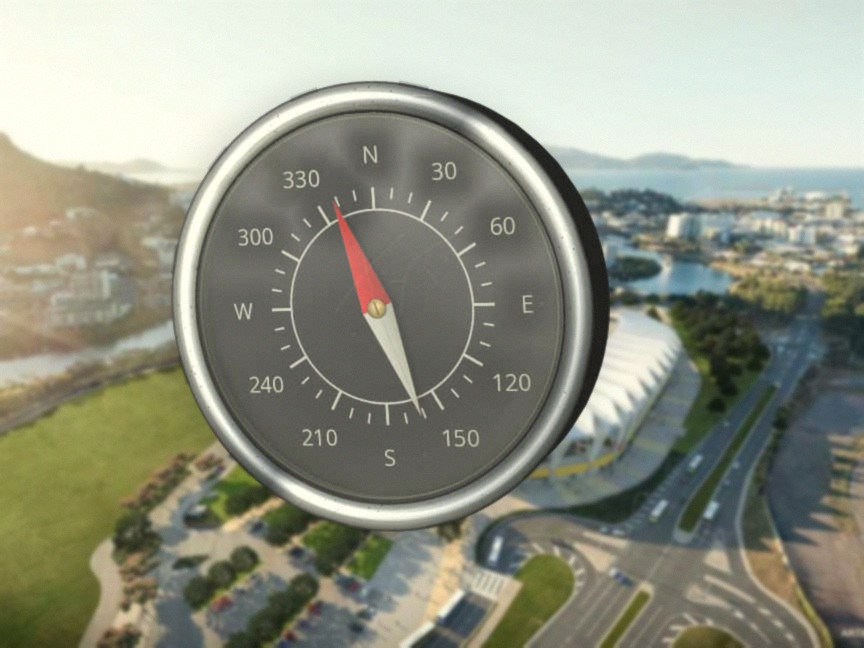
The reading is 340 °
